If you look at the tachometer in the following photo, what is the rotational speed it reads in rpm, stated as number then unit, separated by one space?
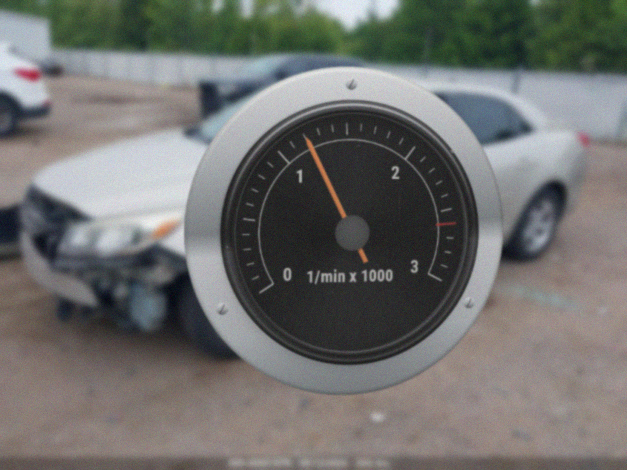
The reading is 1200 rpm
